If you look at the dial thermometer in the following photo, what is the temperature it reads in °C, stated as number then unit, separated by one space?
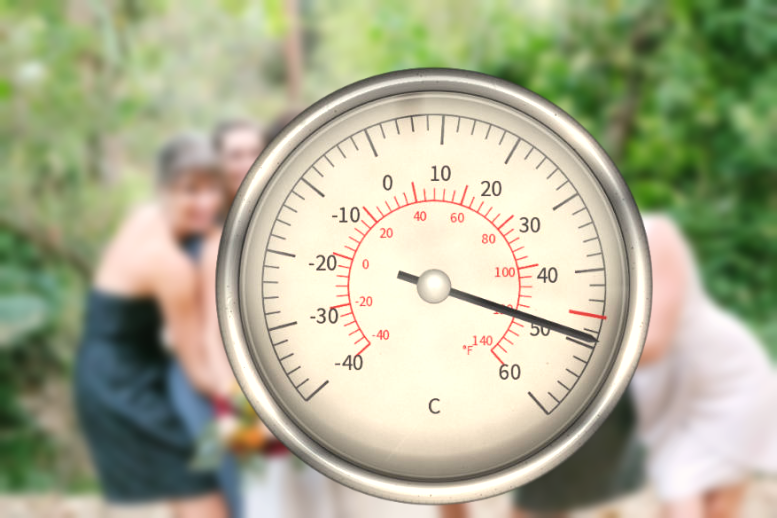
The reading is 49 °C
